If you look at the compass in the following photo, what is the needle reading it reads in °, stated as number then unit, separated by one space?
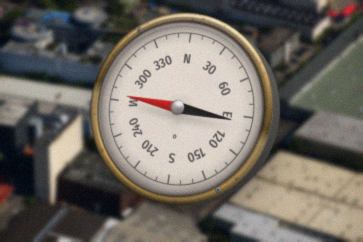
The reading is 275 °
